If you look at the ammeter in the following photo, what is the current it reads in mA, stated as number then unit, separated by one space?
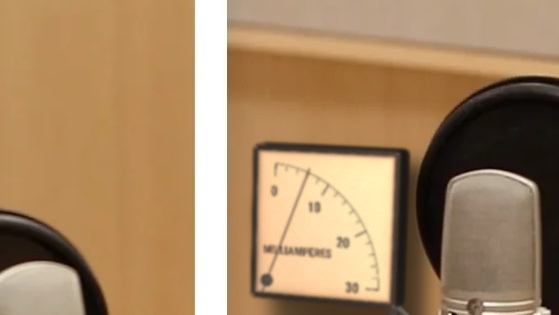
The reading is 6 mA
